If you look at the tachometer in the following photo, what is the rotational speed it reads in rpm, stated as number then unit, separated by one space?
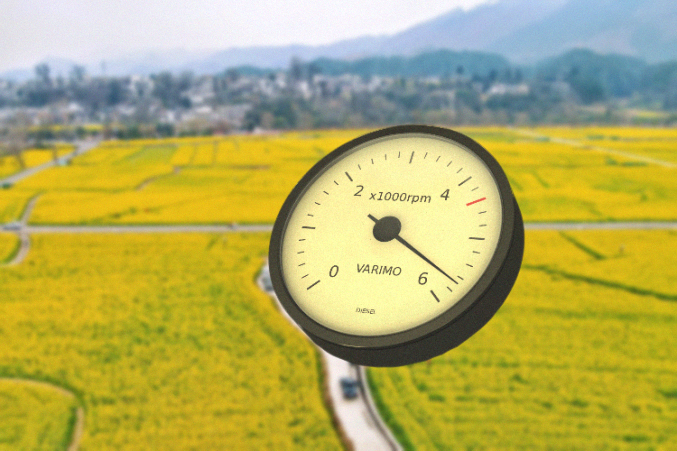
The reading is 5700 rpm
